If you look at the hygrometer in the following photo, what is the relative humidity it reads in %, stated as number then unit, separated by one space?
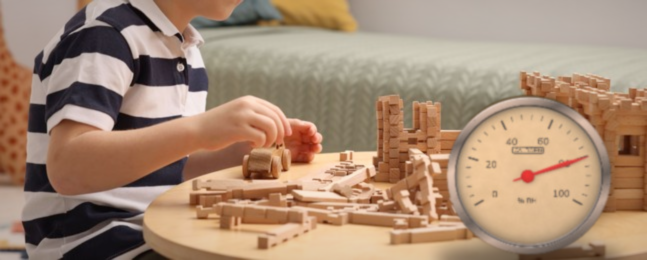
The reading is 80 %
